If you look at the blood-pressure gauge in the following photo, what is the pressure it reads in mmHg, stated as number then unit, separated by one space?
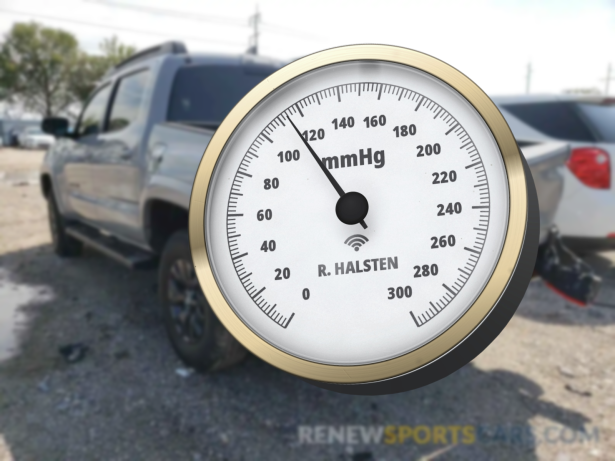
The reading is 114 mmHg
